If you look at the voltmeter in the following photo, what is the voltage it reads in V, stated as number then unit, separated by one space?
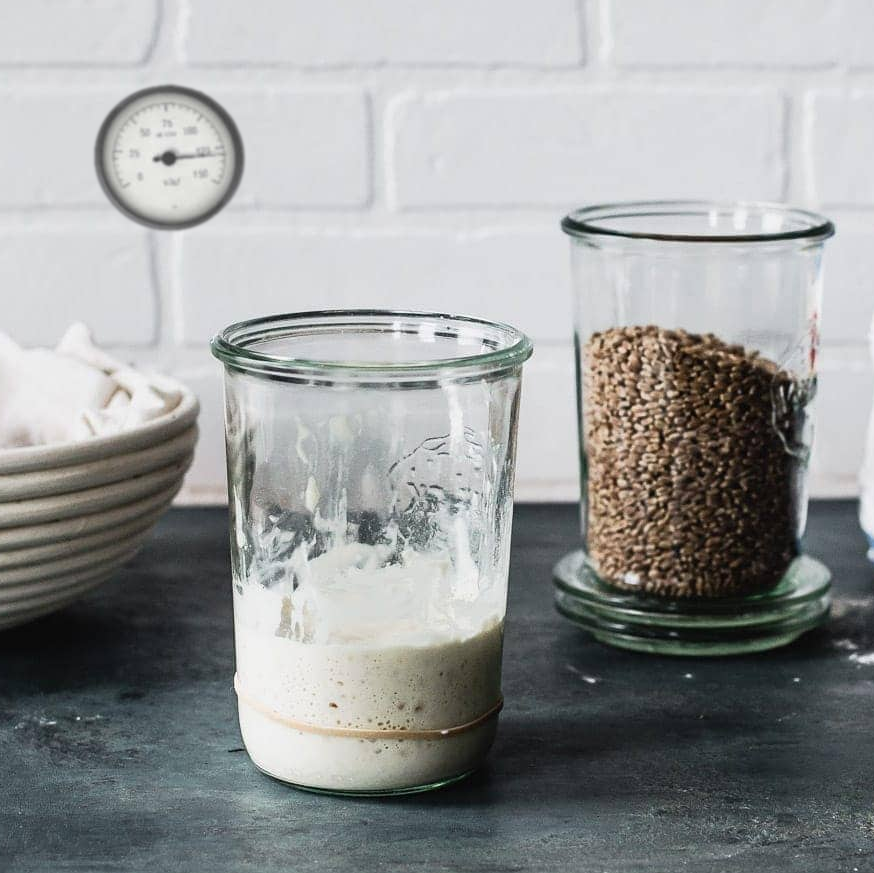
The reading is 130 V
